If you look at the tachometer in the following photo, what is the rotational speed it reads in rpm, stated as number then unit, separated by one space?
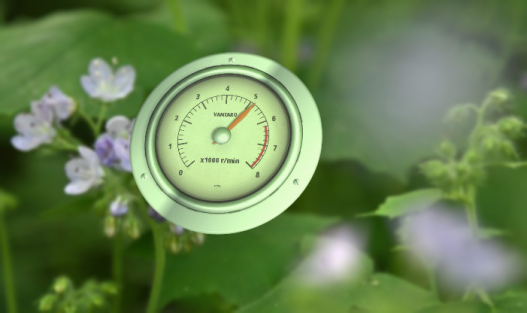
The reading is 5200 rpm
